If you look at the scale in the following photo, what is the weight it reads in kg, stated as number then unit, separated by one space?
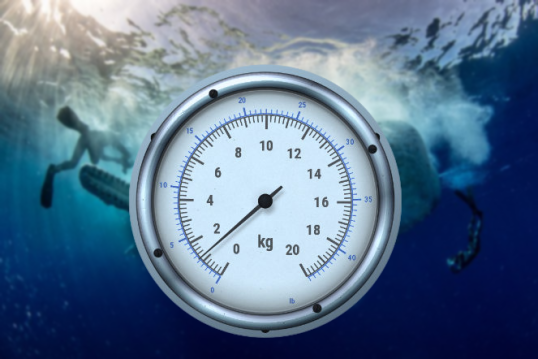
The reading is 1.2 kg
